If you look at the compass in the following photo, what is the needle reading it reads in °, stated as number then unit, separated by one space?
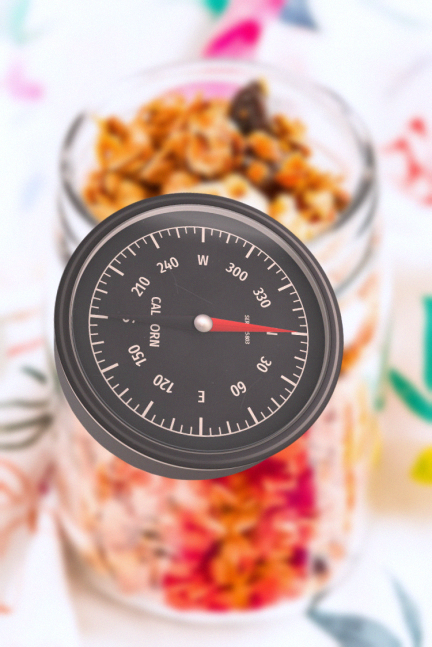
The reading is 0 °
